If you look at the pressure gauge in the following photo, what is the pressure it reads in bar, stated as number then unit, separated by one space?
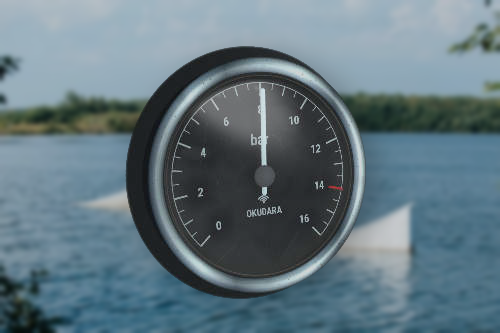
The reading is 8 bar
